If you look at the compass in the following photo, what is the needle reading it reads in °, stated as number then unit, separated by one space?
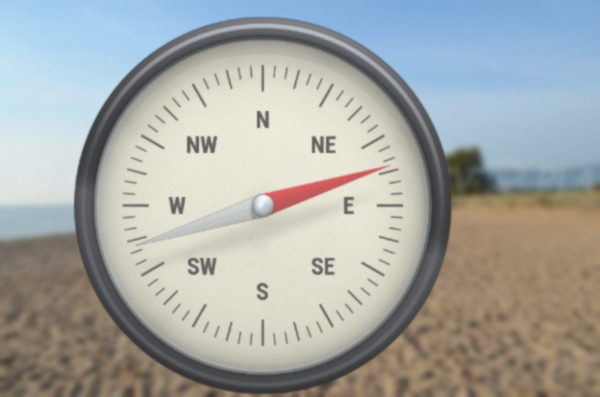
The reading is 72.5 °
